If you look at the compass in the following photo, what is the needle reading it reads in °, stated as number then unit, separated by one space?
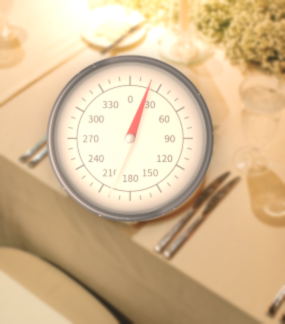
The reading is 20 °
